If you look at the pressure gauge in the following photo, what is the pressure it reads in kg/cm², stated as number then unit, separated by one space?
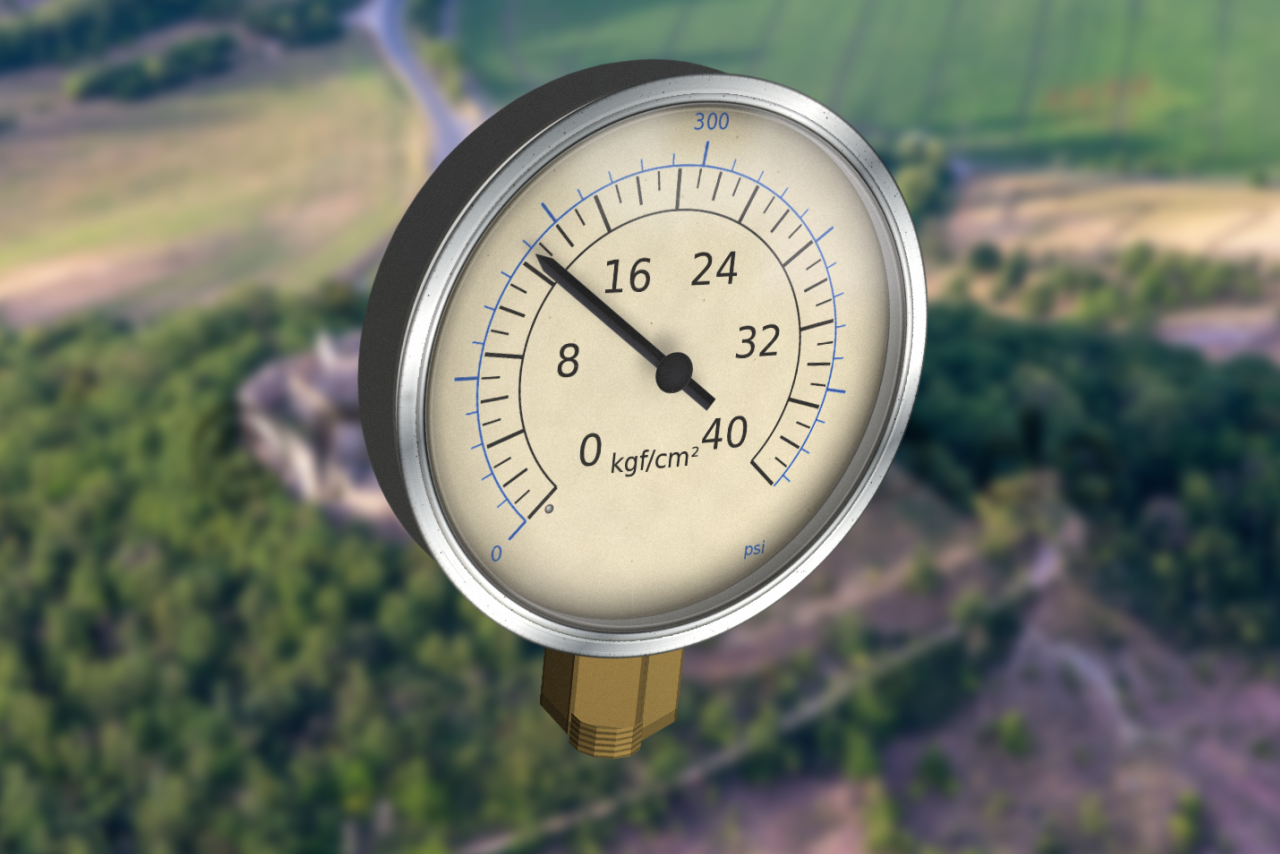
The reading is 12.5 kg/cm²
